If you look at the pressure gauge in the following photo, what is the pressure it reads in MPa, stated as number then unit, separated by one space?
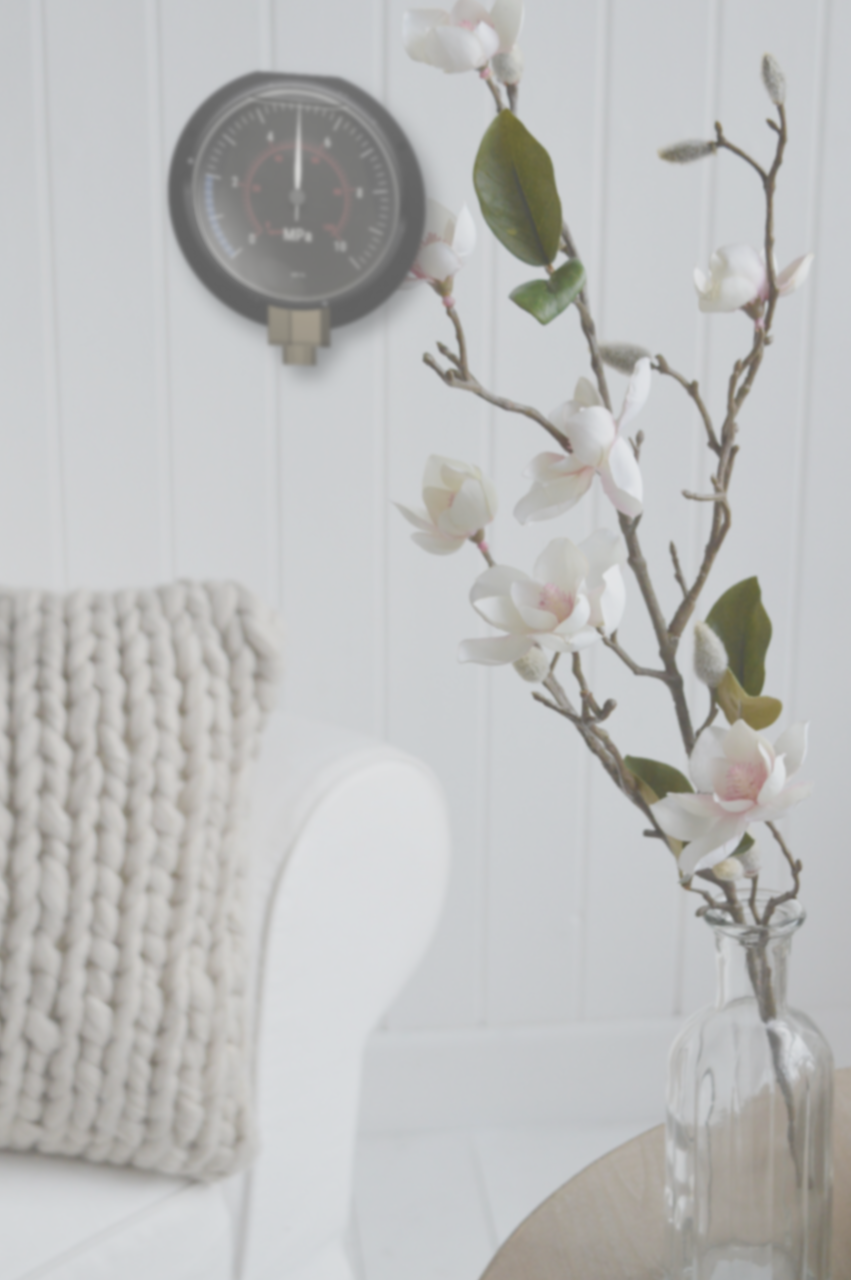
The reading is 5 MPa
